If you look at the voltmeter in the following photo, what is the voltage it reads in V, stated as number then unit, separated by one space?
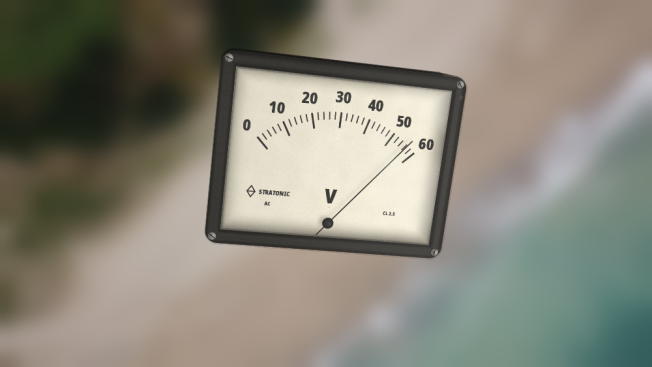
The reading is 56 V
